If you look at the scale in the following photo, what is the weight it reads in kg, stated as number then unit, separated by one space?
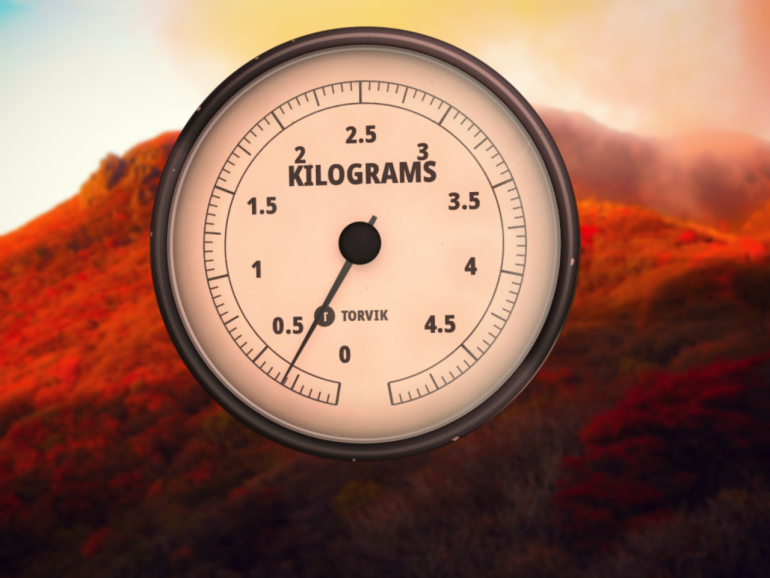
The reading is 0.3 kg
